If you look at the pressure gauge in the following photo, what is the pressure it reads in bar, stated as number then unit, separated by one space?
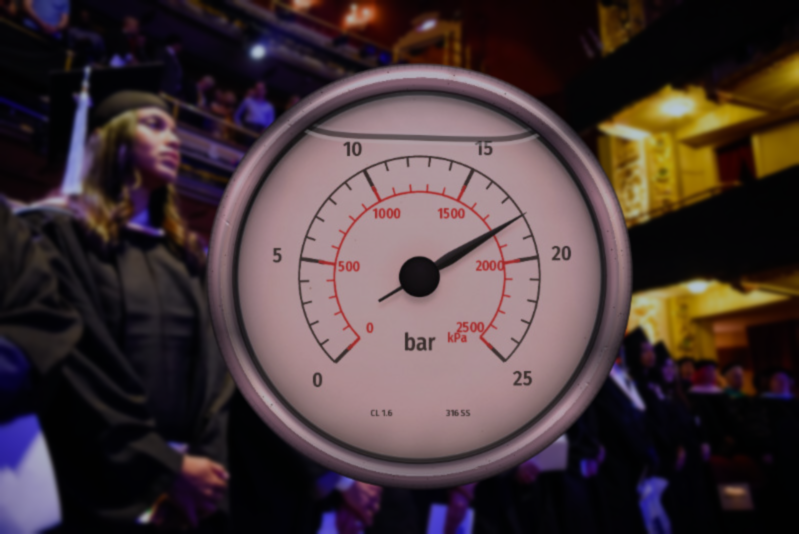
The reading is 18 bar
